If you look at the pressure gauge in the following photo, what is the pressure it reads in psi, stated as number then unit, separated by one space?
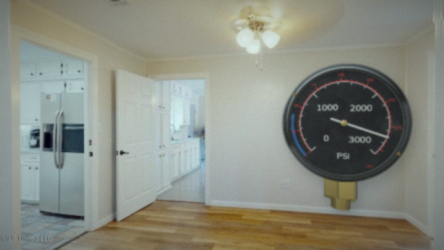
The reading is 2700 psi
